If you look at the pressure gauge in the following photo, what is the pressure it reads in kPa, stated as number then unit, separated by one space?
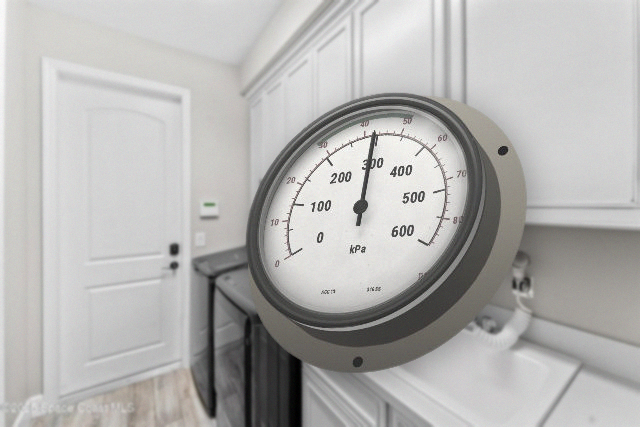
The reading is 300 kPa
